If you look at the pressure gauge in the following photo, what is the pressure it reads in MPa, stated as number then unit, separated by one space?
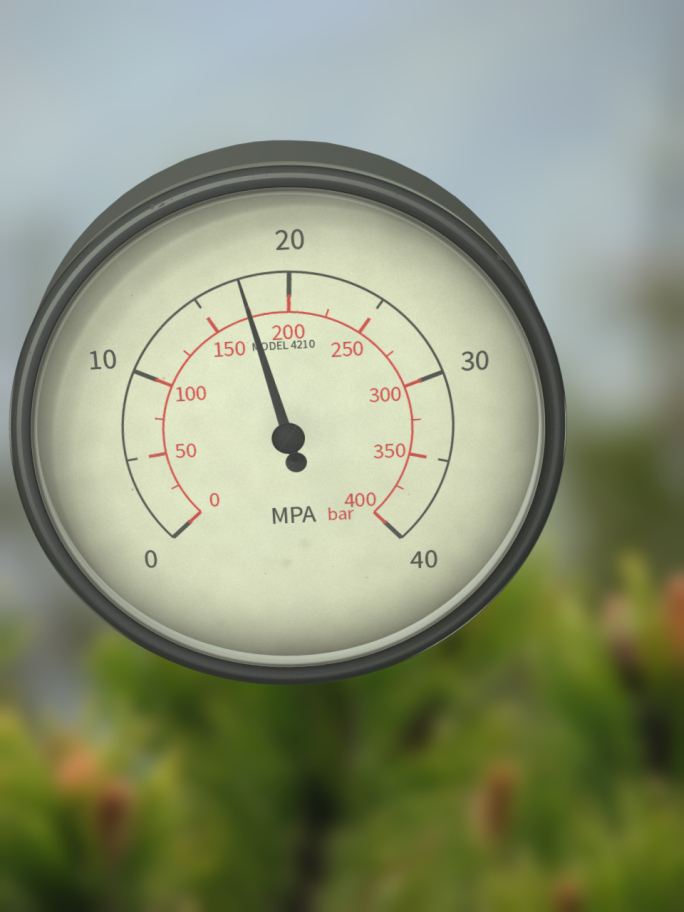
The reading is 17.5 MPa
